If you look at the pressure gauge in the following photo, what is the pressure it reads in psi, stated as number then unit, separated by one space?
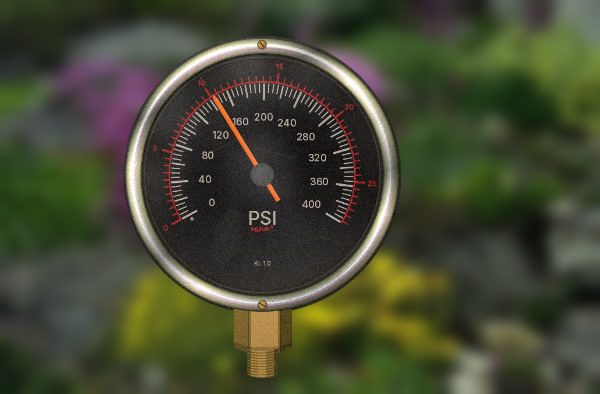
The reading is 145 psi
